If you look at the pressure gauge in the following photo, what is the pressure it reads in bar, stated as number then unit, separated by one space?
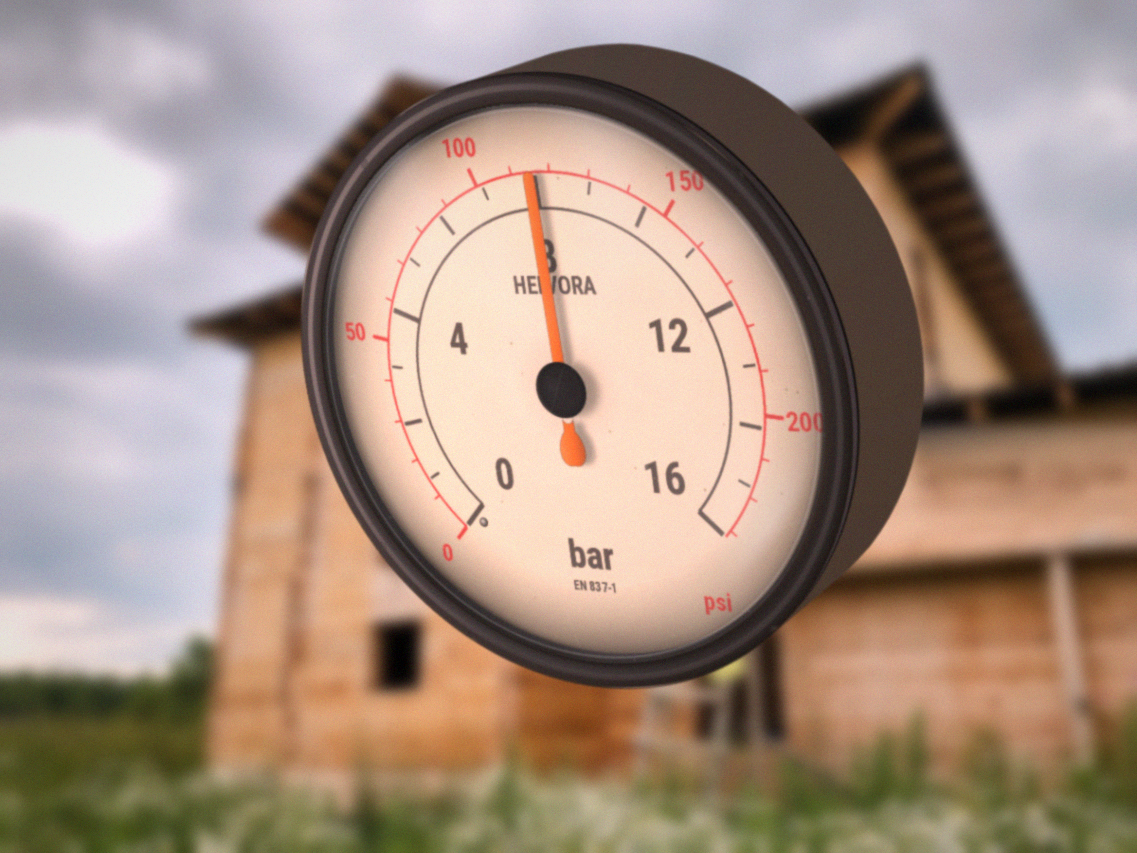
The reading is 8 bar
